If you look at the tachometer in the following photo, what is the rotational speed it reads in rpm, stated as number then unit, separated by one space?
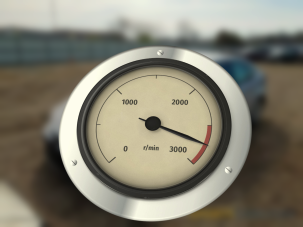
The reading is 2750 rpm
